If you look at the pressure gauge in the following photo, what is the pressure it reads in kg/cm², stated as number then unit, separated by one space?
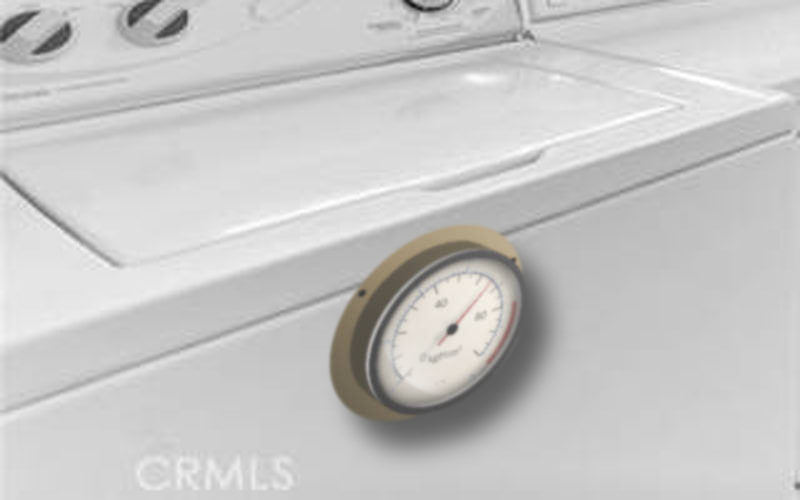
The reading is 65 kg/cm²
